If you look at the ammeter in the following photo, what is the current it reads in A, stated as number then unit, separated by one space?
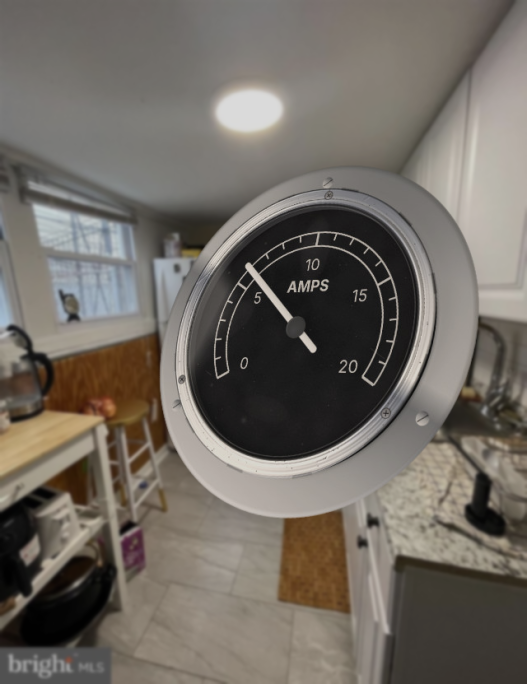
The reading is 6 A
